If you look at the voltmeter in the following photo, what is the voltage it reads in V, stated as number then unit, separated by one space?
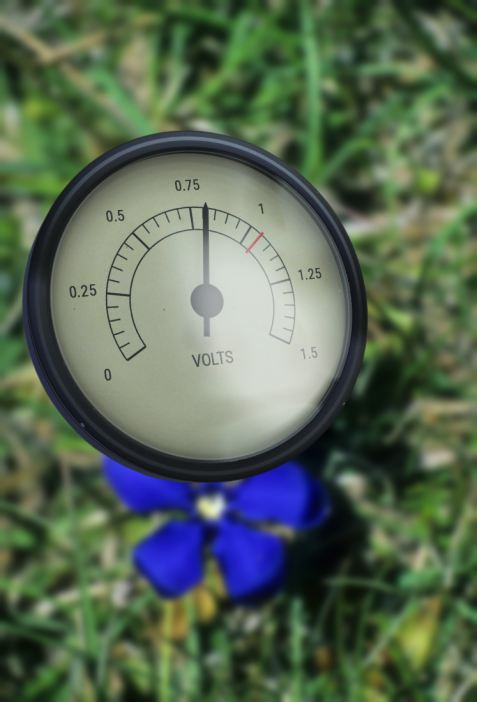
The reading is 0.8 V
